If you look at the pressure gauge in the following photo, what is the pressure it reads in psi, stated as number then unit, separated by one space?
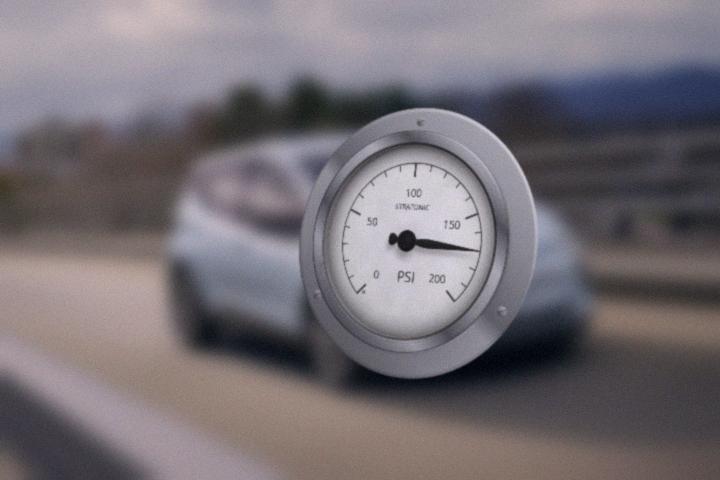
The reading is 170 psi
